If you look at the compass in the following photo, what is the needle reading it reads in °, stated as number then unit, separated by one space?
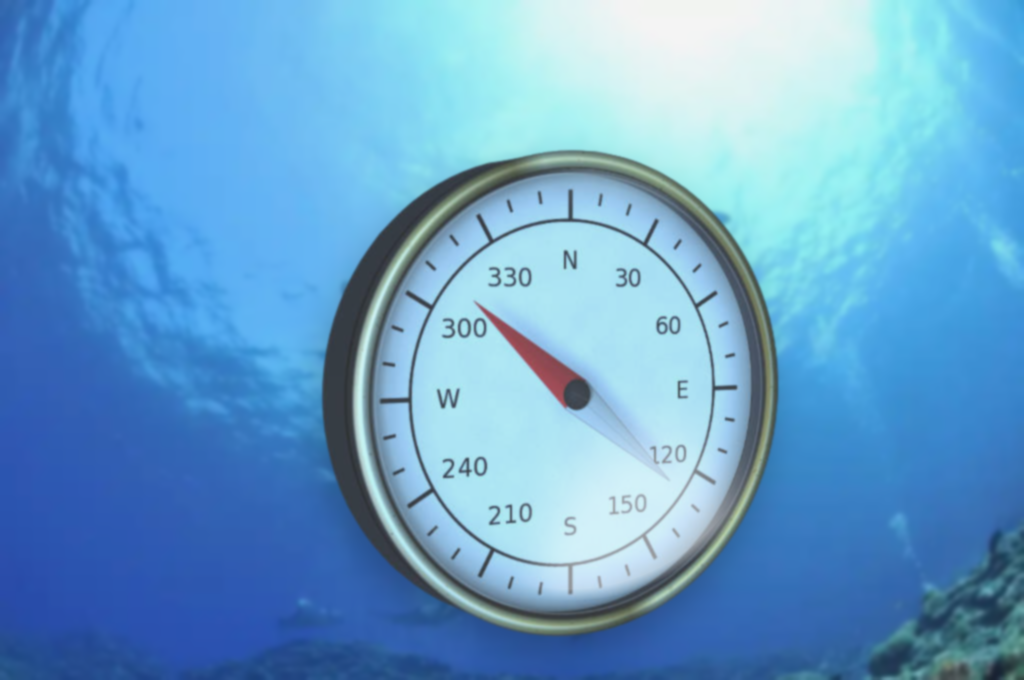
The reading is 310 °
